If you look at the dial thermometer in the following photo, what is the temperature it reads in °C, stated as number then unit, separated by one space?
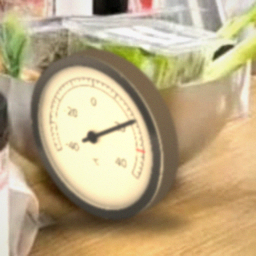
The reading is 20 °C
